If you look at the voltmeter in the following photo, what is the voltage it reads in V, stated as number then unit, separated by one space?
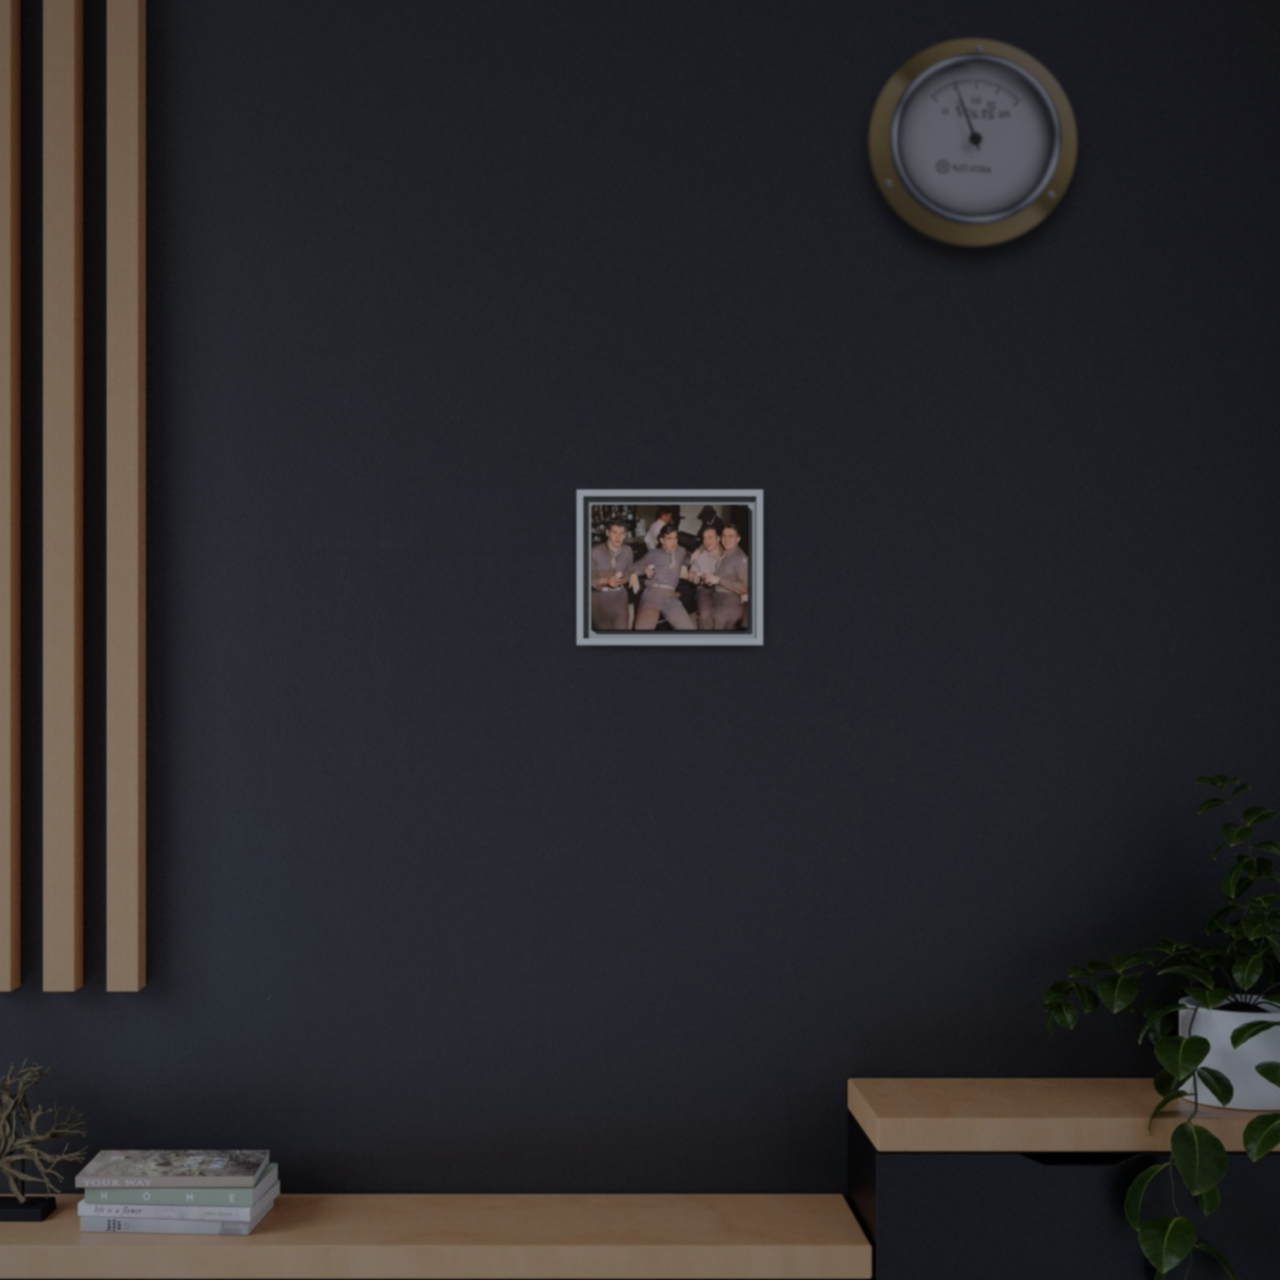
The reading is 5 V
